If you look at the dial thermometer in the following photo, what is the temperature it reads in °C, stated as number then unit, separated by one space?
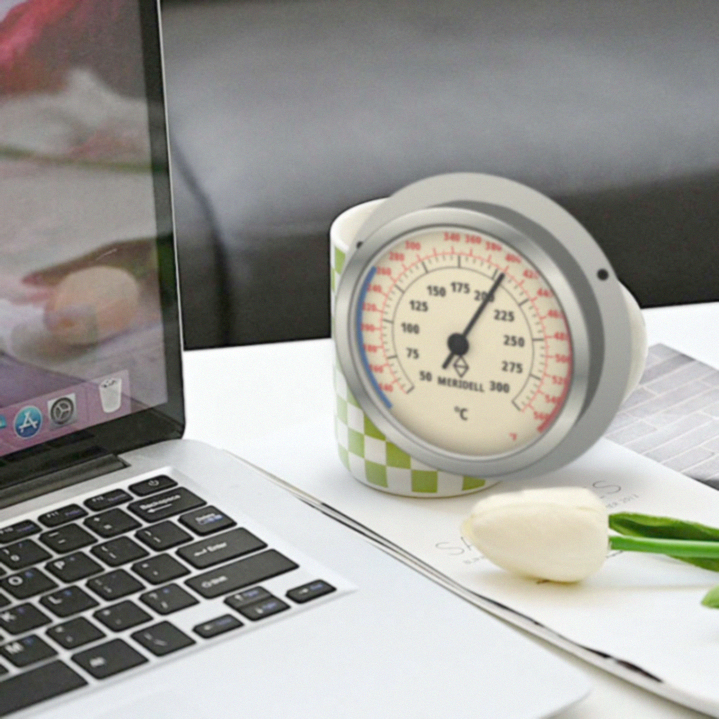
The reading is 205 °C
